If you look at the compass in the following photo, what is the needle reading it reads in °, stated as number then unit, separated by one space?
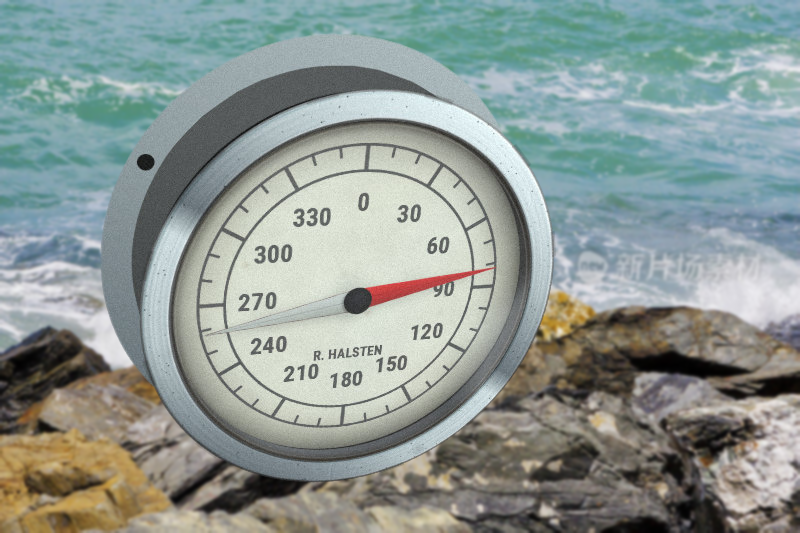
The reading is 80 °
